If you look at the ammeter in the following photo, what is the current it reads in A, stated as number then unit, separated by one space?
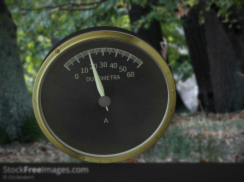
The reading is 20 A
